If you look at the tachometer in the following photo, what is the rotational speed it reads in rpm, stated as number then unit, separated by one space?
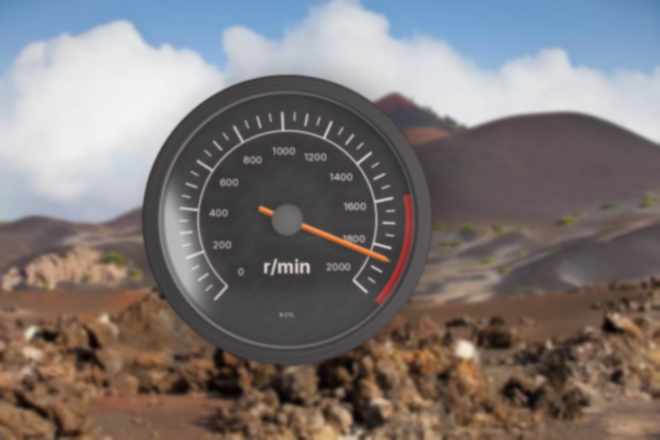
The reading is 1850 rpm
